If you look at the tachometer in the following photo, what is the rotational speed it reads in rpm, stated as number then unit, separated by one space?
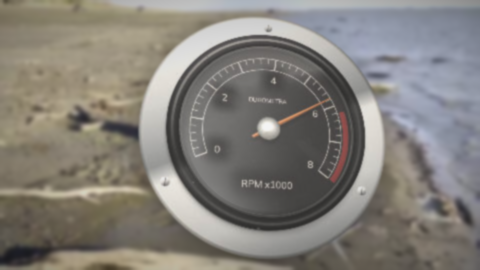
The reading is 5800 rpm
